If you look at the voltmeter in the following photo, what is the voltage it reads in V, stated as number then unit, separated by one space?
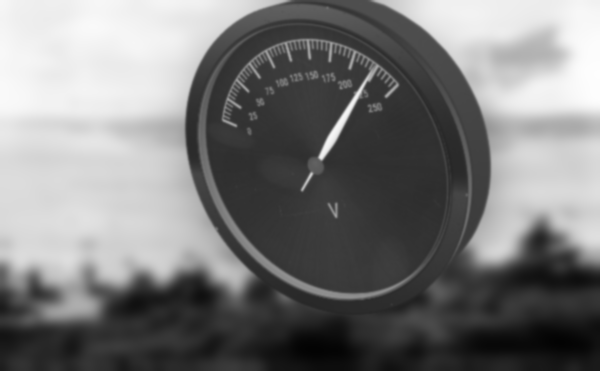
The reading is 225 V
